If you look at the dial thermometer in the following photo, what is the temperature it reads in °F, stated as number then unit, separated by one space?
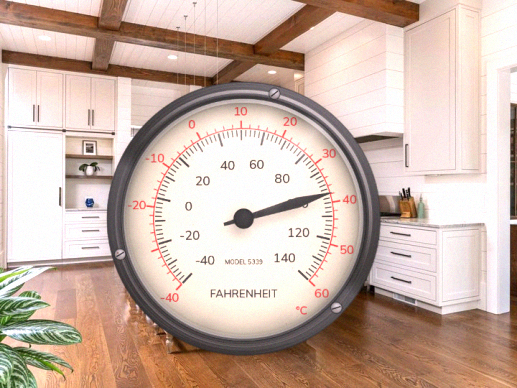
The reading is 100 °F
